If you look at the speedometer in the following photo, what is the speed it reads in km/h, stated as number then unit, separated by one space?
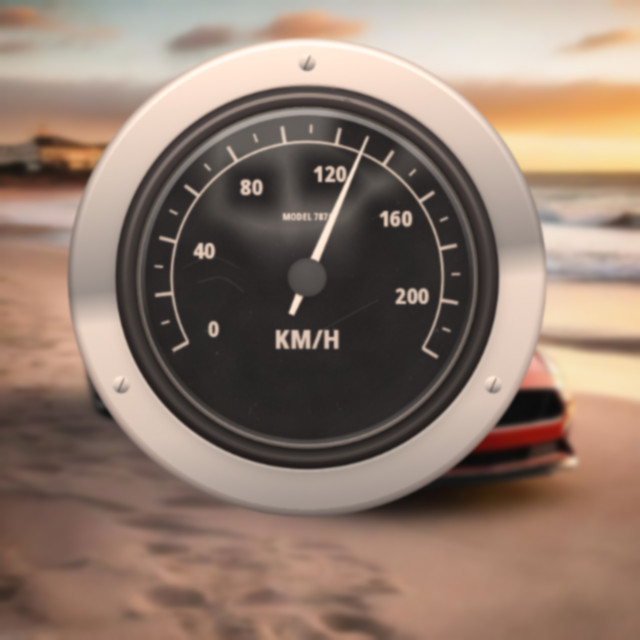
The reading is 130 km/h
